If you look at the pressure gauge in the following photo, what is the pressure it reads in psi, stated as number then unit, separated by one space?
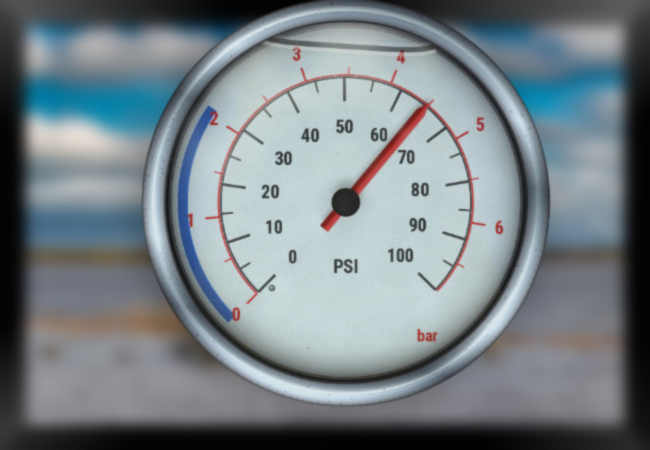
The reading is 65 psi
